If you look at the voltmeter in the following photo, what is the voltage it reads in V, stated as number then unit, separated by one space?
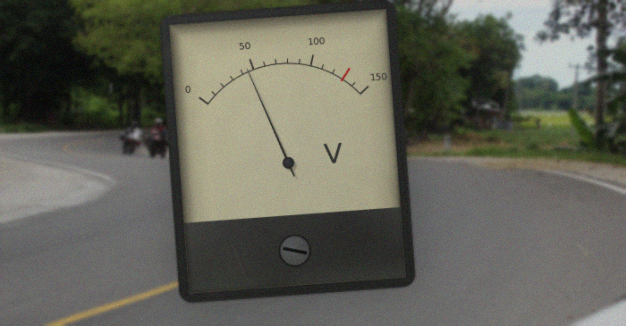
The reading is 45 V
